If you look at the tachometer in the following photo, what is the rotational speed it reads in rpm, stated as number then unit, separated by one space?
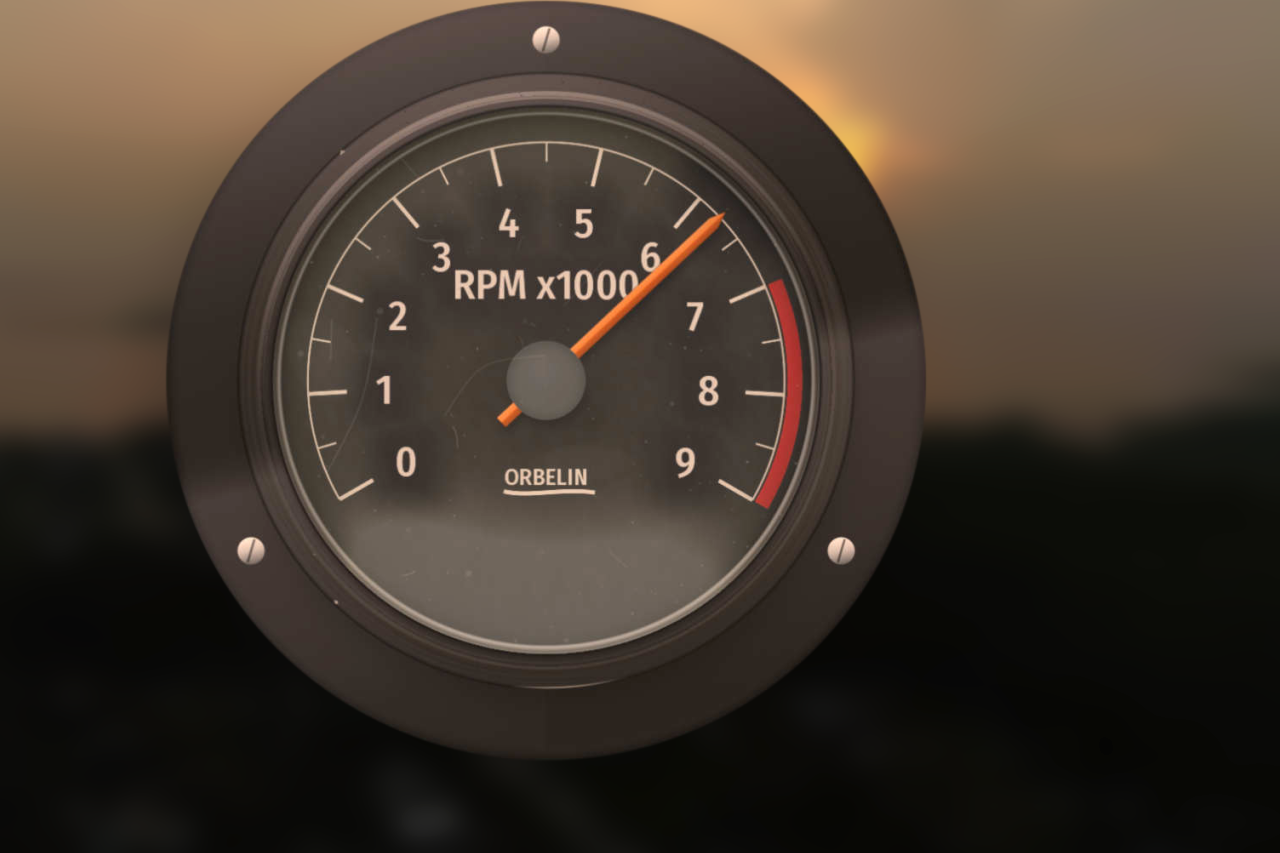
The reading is 6250 rpm
